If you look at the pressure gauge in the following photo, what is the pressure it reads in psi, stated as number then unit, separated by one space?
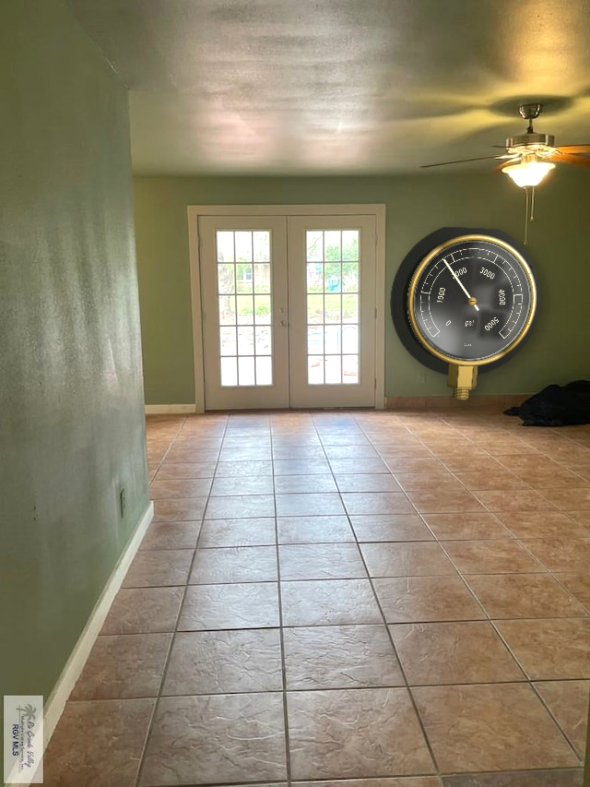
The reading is 1800 psi
